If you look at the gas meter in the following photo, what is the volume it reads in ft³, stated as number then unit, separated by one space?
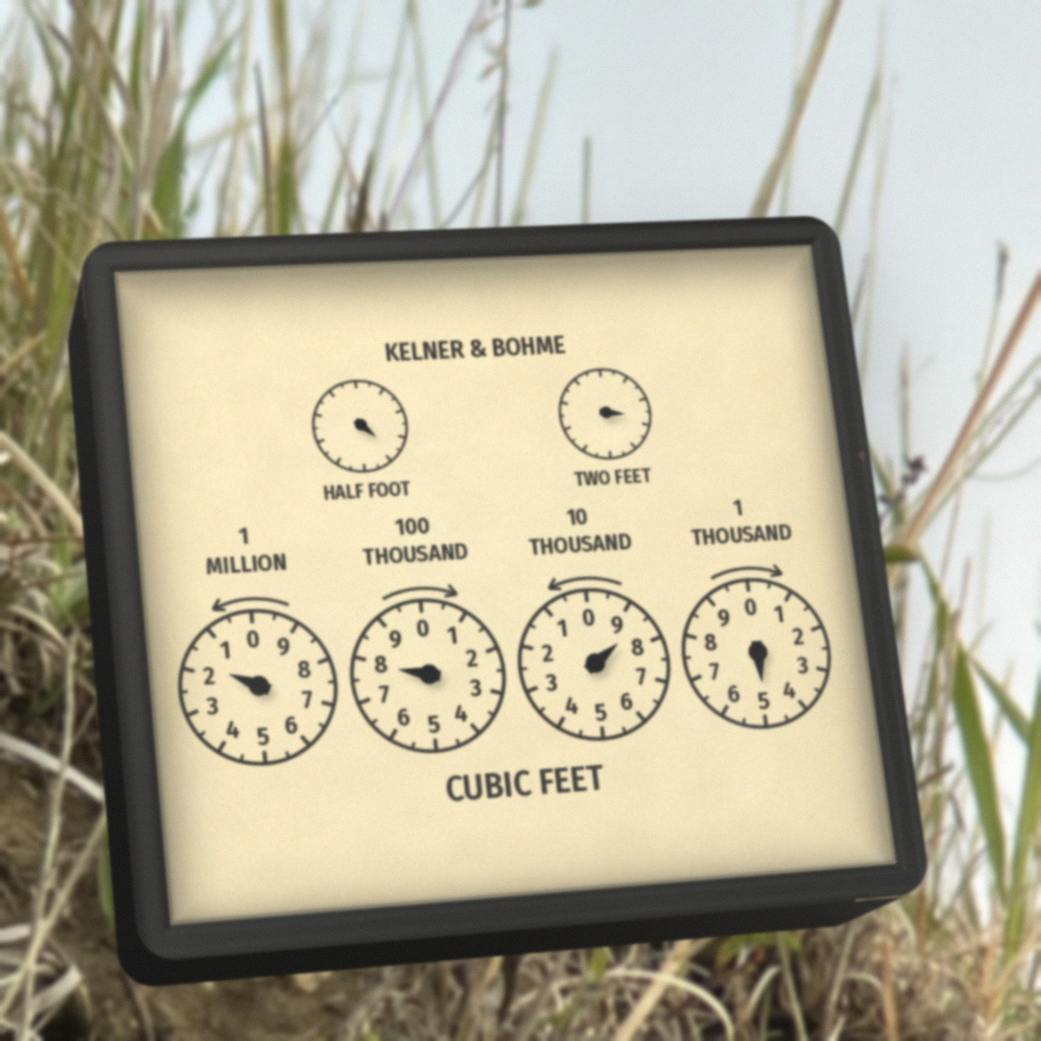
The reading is 178500 ft³
